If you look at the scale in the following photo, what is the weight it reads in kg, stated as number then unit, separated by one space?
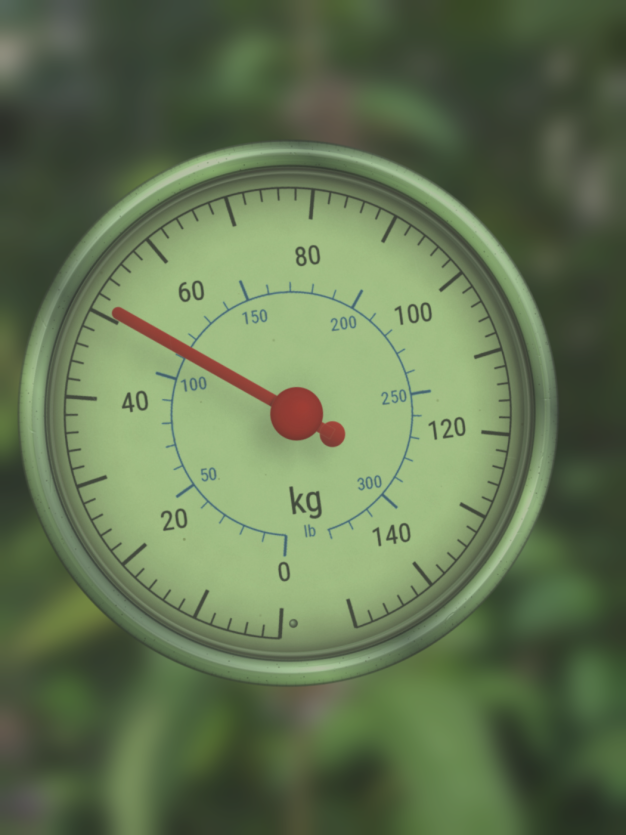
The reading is 51 kg
